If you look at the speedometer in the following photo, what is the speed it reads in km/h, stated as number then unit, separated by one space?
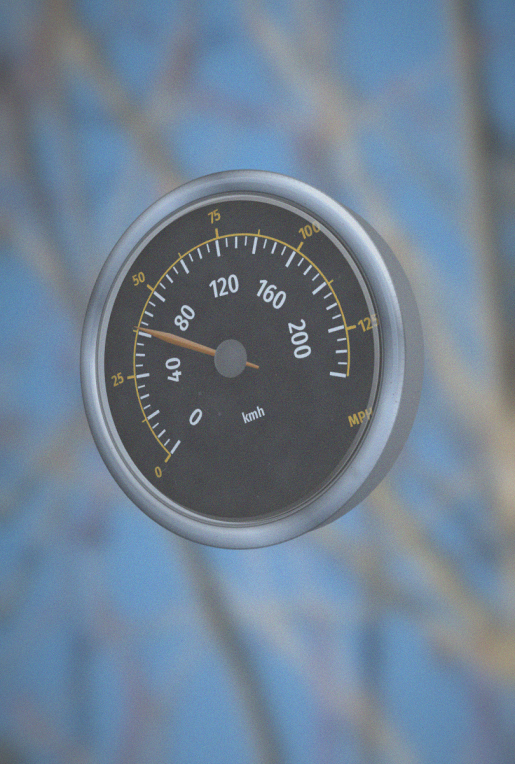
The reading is 62.5 km/h
